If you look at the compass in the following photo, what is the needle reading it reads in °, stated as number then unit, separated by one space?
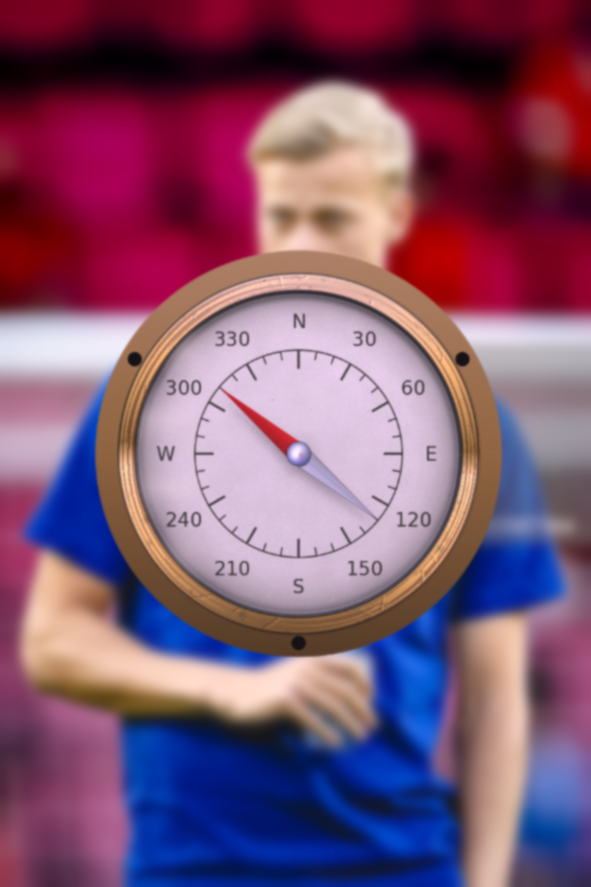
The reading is 310 °
